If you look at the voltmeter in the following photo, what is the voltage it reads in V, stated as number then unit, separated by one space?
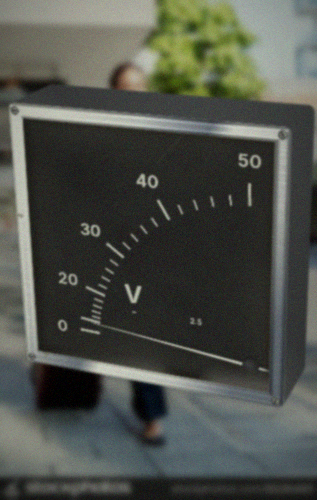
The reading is 10 V
